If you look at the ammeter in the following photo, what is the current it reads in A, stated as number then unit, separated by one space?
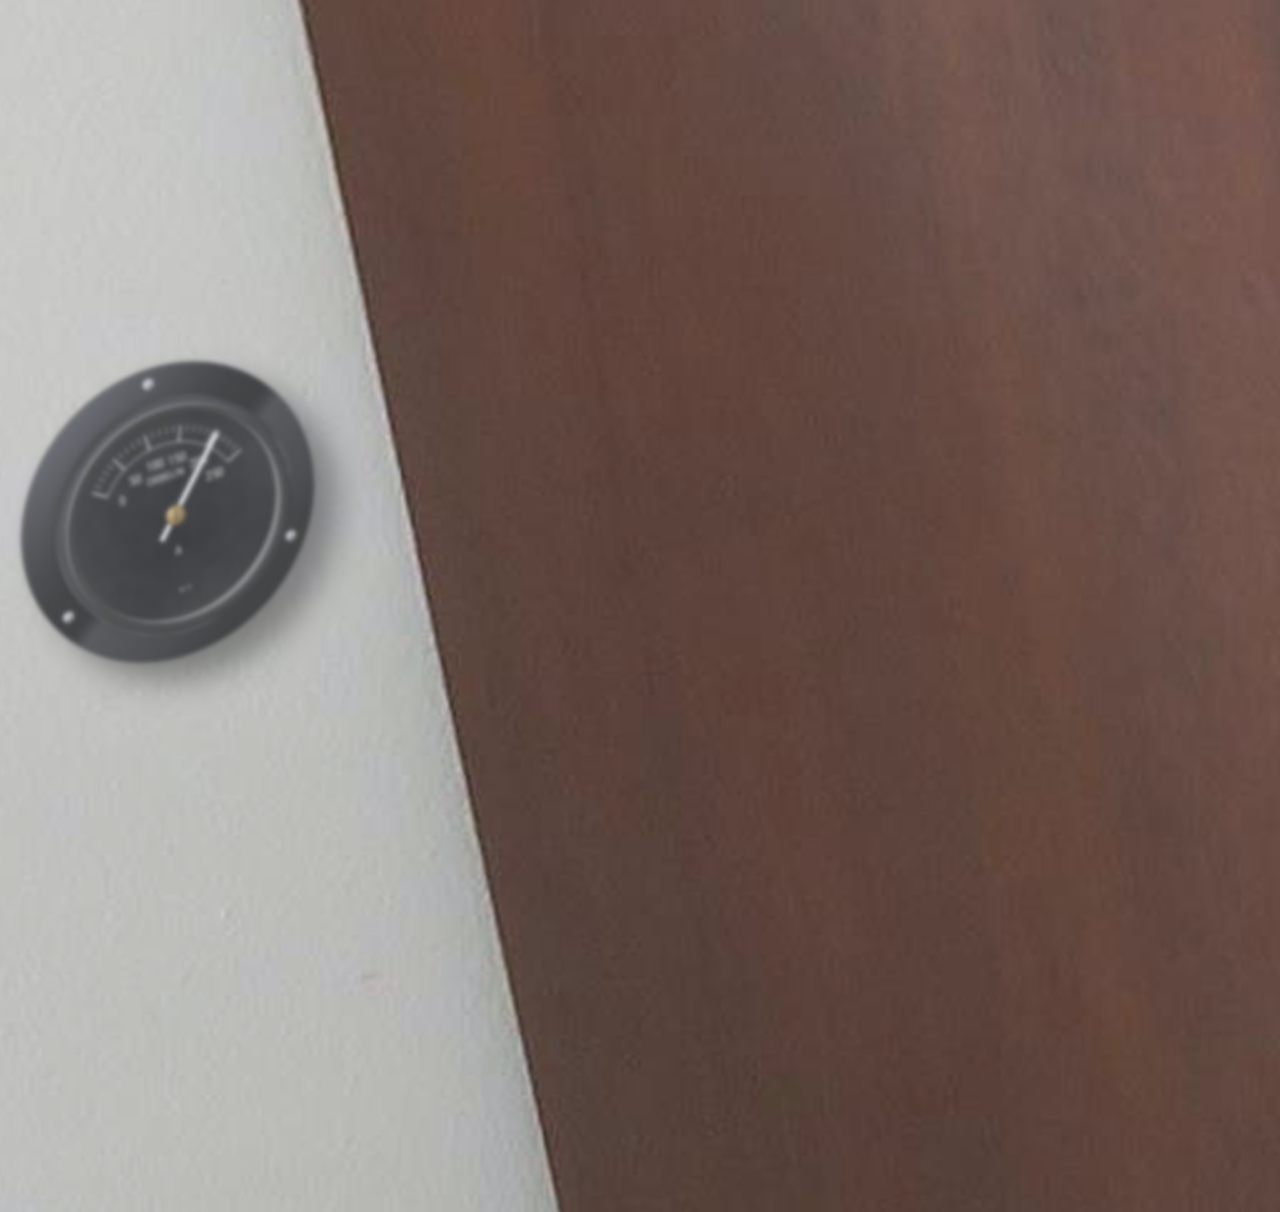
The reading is 200 A
